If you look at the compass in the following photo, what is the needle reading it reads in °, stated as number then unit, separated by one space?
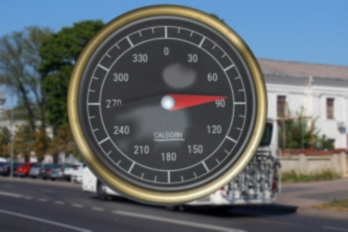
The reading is 85 °
